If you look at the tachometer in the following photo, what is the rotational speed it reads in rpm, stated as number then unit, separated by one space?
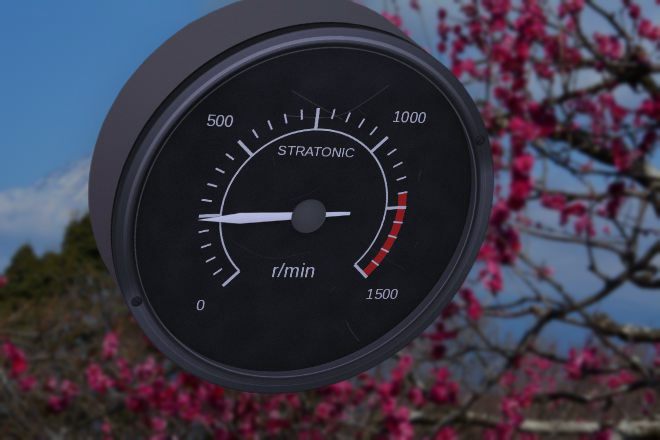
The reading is 250 rpm
